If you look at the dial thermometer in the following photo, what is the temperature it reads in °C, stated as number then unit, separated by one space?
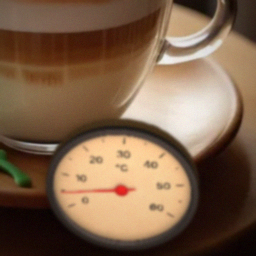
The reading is 5 °C
